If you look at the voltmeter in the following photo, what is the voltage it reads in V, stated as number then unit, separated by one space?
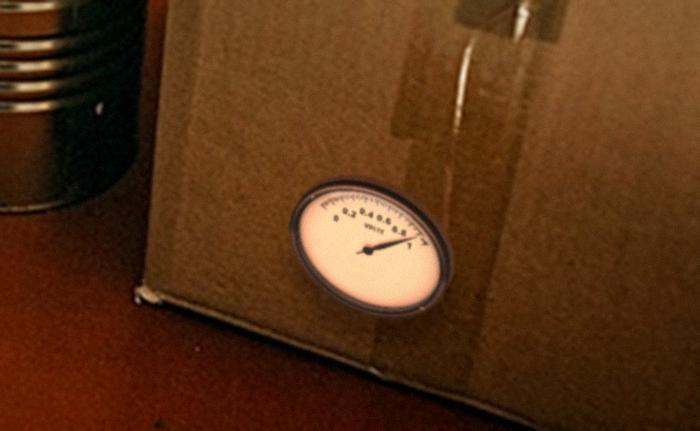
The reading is 0.9 V
